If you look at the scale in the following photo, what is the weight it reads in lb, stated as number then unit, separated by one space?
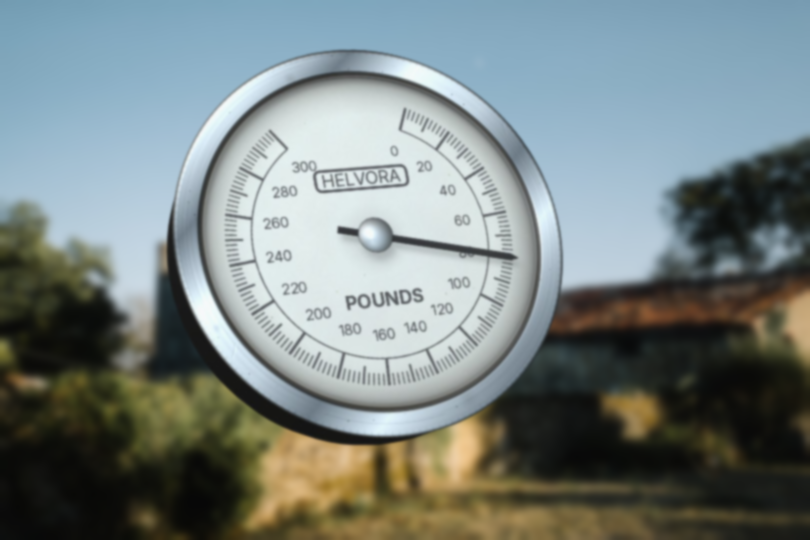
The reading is 80 lb
